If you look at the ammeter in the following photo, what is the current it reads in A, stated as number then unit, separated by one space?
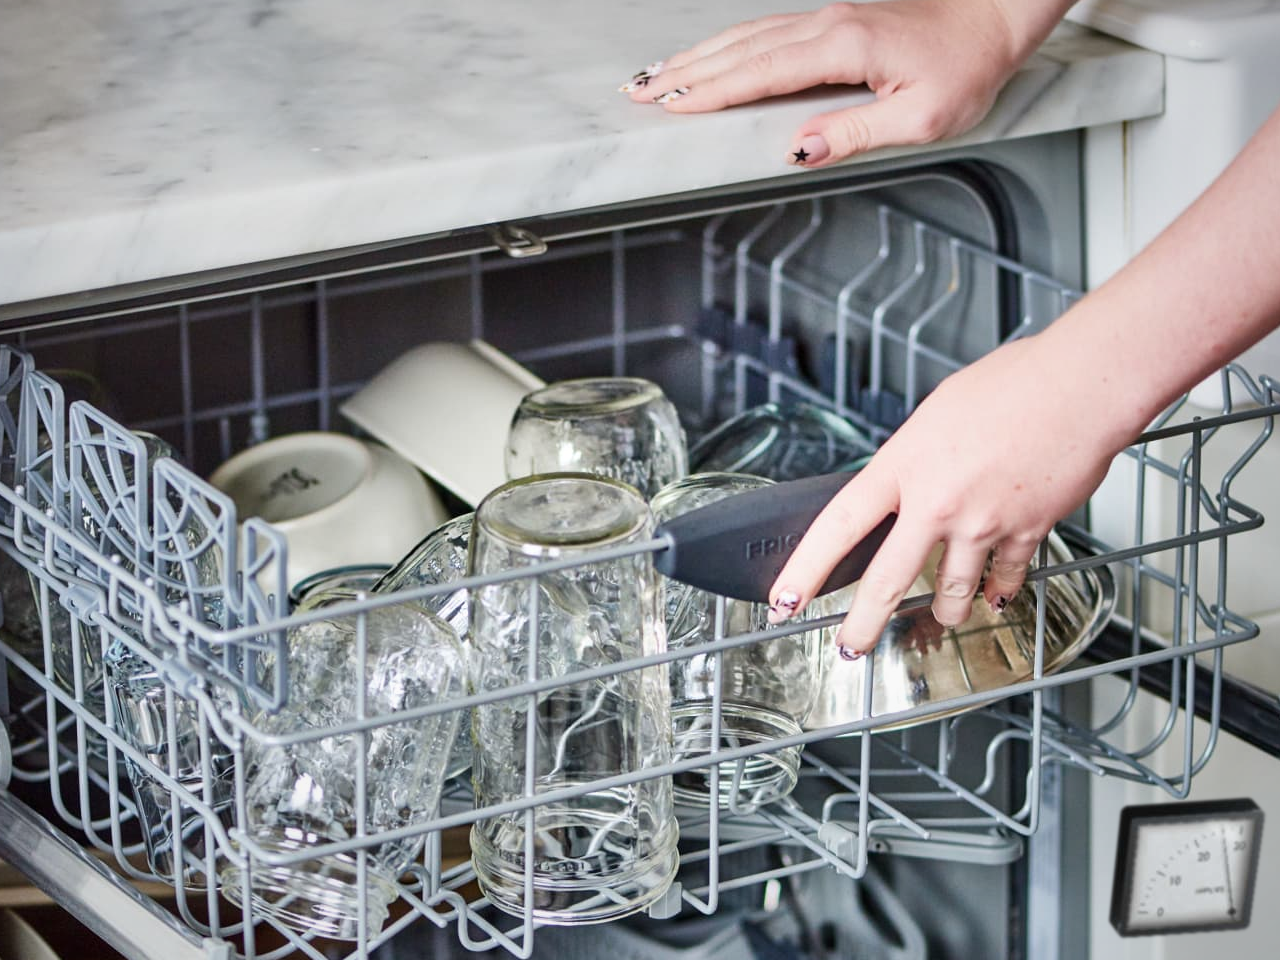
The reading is 26 A
